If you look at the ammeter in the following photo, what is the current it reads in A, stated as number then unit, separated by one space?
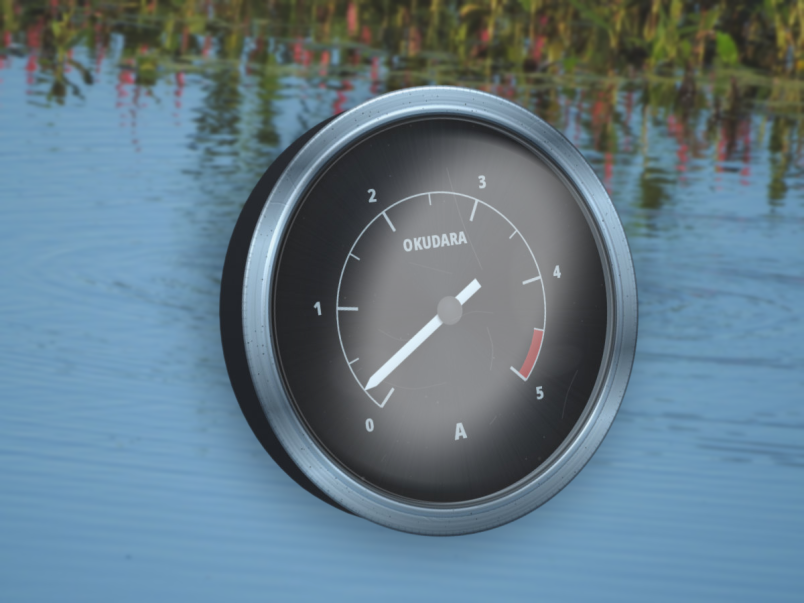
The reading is 0.25 A
